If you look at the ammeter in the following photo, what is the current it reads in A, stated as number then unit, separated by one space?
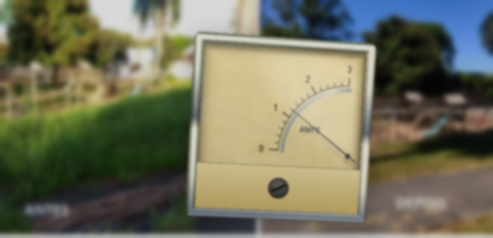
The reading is 1.2 A
